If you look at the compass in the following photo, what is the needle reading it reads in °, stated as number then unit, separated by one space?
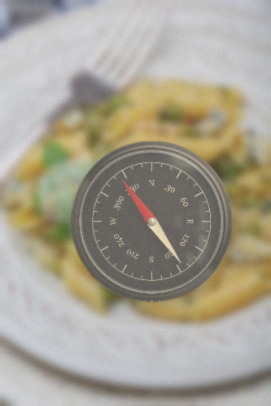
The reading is 325 °
